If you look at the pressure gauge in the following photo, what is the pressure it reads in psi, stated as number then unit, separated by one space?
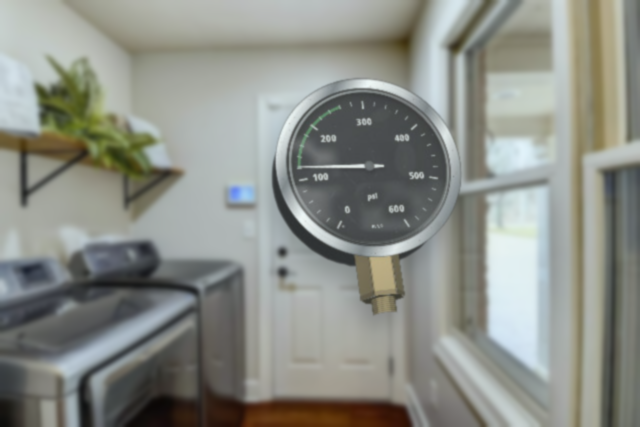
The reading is 120 psi
